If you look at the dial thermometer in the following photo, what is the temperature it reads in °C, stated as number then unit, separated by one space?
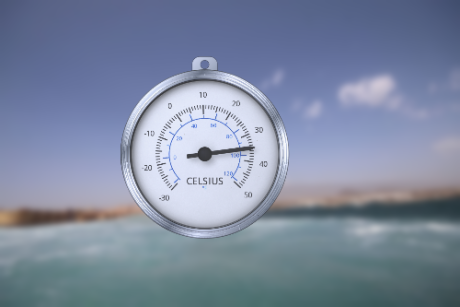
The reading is 35 °C
